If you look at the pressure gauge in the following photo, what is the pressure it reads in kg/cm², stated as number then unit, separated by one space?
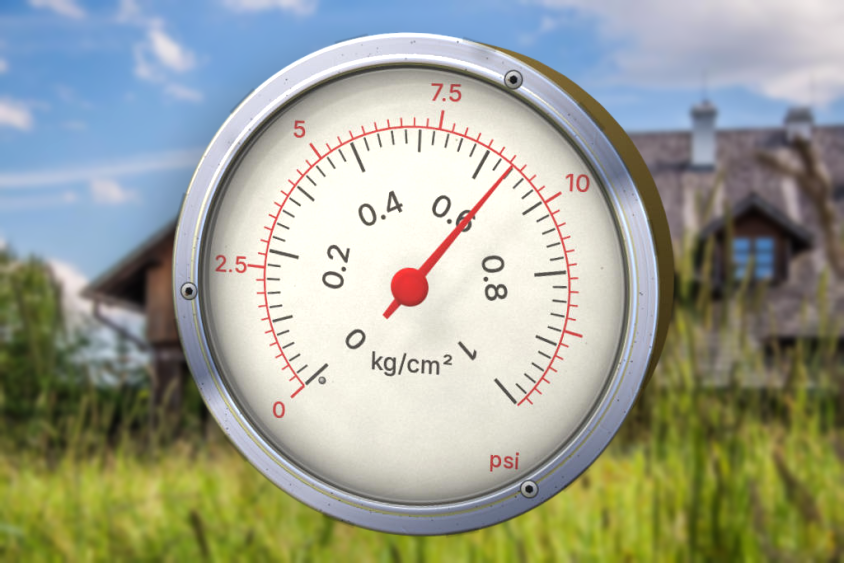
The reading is 0.64 kg/cm²
